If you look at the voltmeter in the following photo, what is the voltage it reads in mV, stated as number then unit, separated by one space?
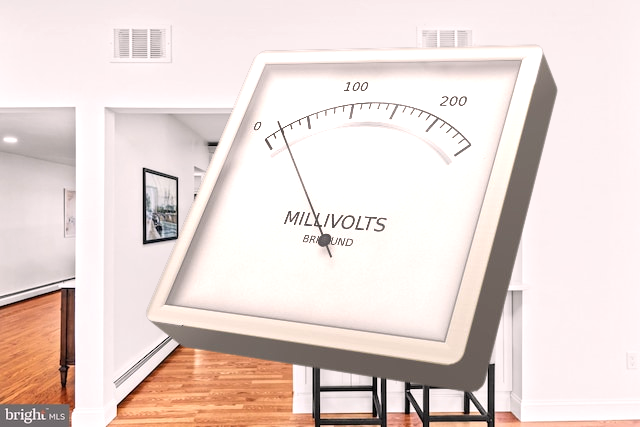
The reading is 20 mV
